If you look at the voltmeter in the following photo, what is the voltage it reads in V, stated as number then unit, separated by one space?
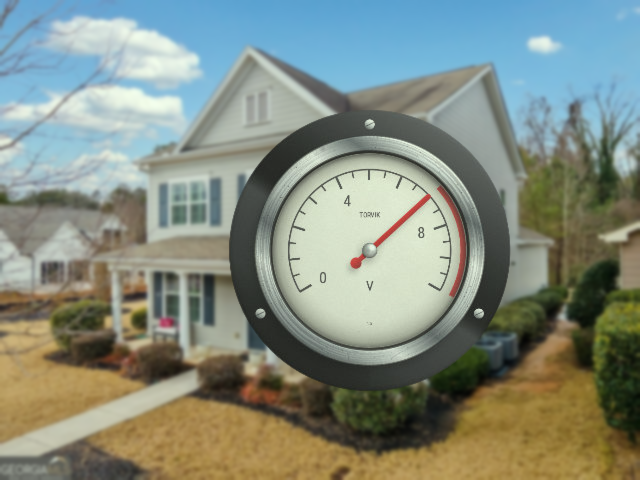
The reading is 7 V
